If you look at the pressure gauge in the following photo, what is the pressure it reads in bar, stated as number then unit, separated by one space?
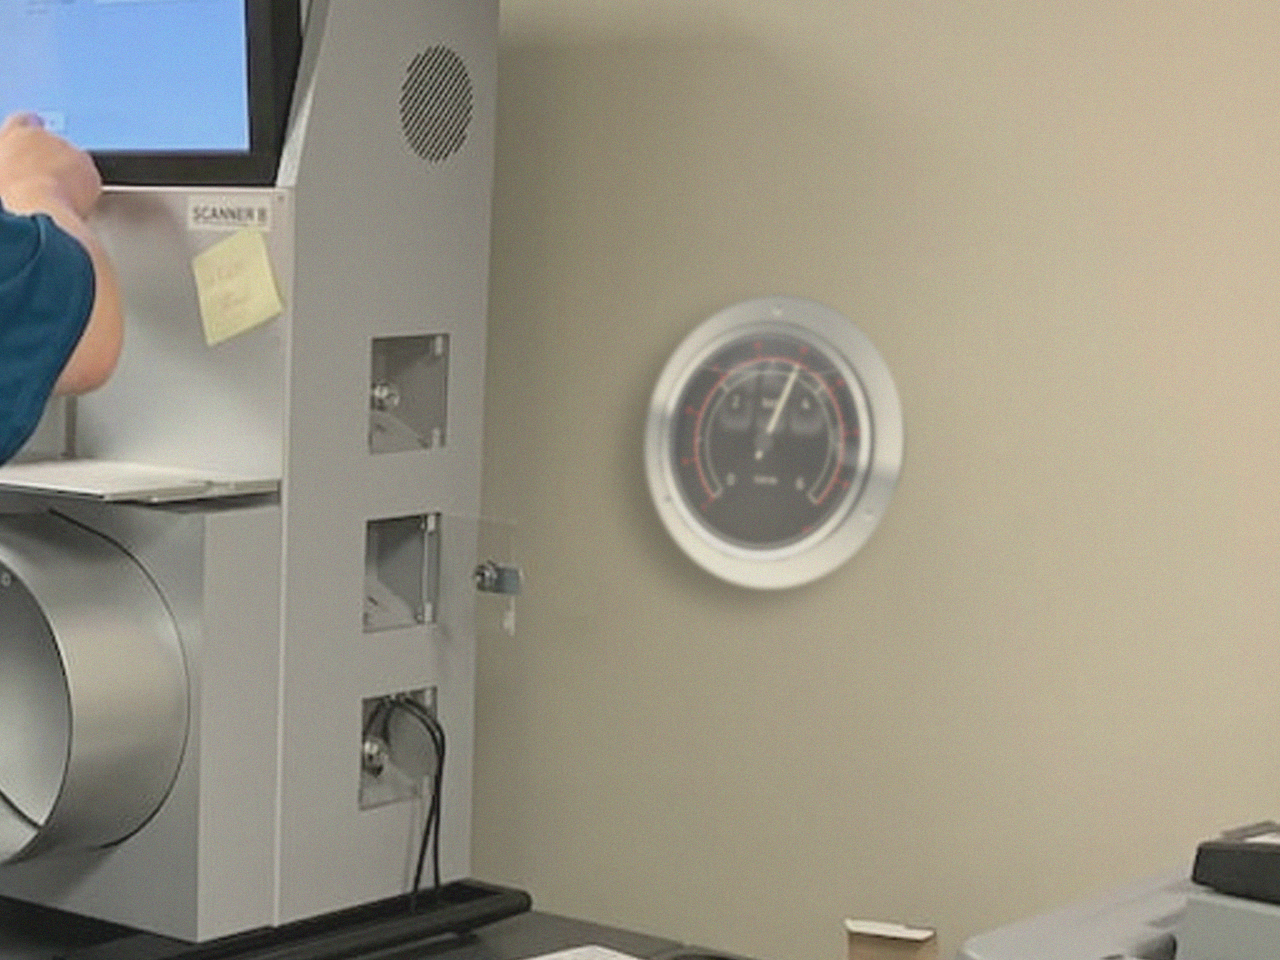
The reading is 3.5 bar
